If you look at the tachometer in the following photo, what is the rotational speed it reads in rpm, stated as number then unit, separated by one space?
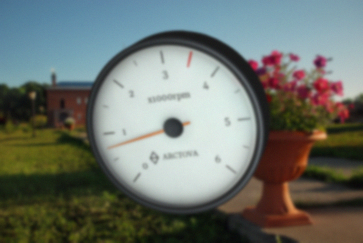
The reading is 750 rpm
